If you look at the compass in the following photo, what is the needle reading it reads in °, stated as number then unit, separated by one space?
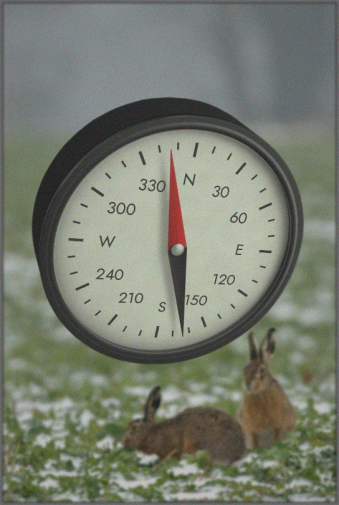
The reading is 345 °
